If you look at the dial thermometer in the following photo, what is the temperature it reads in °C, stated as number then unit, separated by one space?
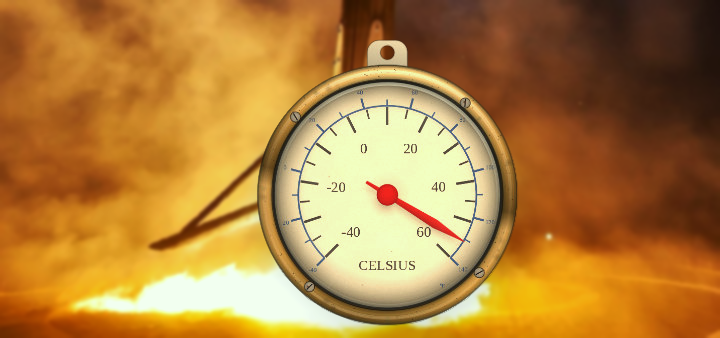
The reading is 55 °C
